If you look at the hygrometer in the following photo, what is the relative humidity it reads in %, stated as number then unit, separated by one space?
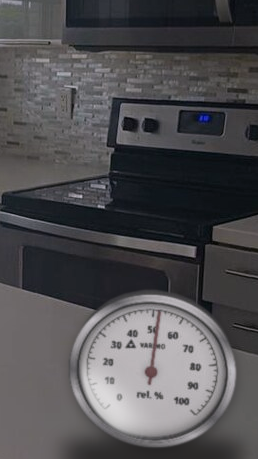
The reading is 52 %
